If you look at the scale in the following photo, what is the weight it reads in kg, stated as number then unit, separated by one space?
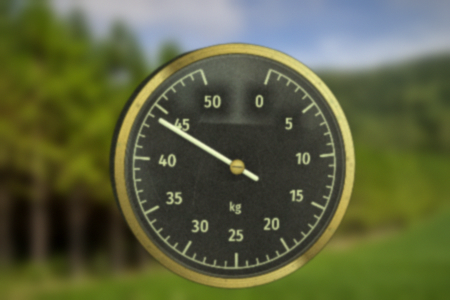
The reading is 44 kg
